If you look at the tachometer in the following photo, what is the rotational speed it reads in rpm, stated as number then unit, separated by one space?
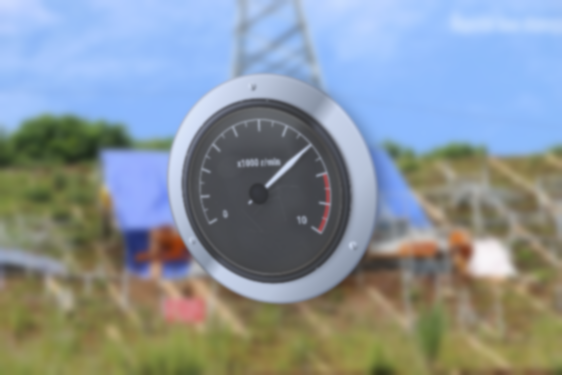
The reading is 7000 rpm
